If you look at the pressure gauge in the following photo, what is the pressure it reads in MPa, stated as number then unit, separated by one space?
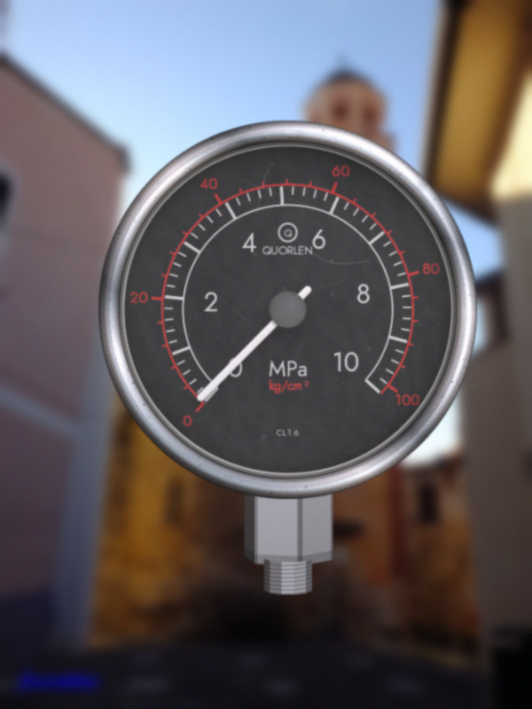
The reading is 0.1 MPa
